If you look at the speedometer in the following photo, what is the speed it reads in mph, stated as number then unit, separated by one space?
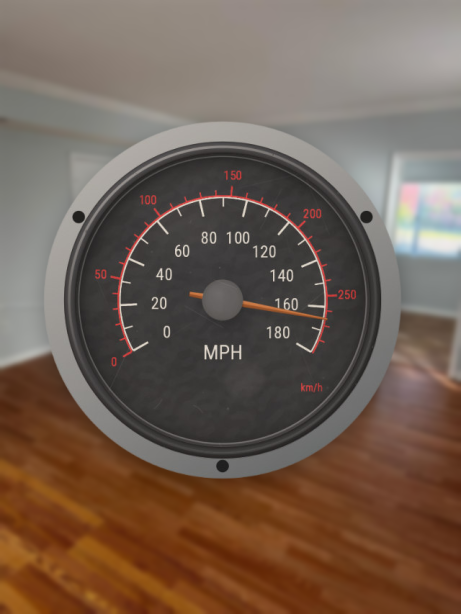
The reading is 165 mph
